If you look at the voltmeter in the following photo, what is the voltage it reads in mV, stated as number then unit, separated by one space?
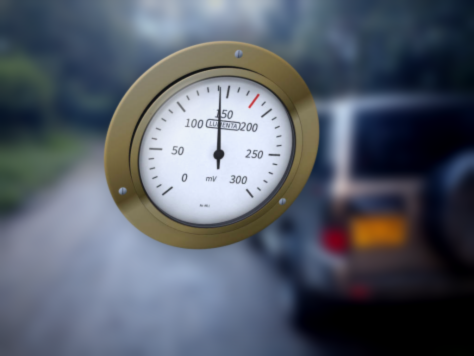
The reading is 140 mV
